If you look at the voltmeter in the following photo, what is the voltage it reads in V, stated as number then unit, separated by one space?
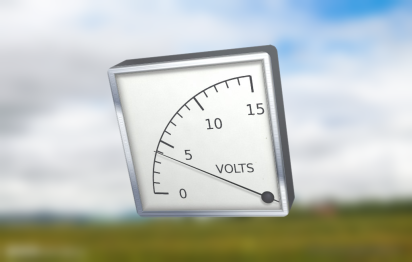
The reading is 4 V
